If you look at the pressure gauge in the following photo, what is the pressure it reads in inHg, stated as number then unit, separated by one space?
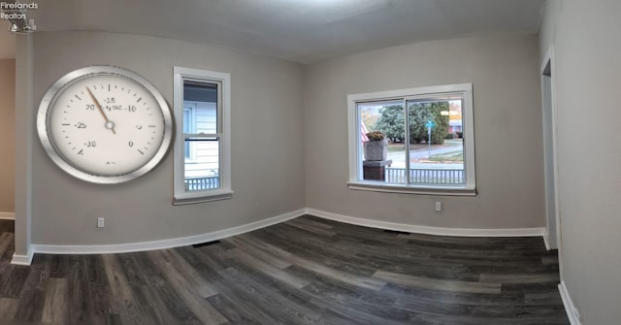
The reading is -18 inHg
